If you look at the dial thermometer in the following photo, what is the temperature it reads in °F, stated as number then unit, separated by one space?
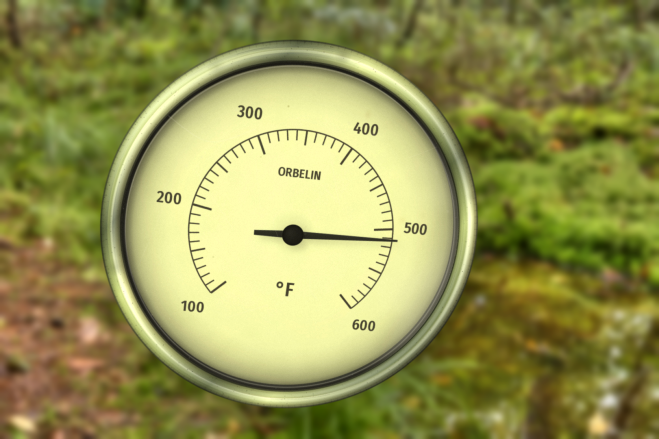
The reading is 510 °F
